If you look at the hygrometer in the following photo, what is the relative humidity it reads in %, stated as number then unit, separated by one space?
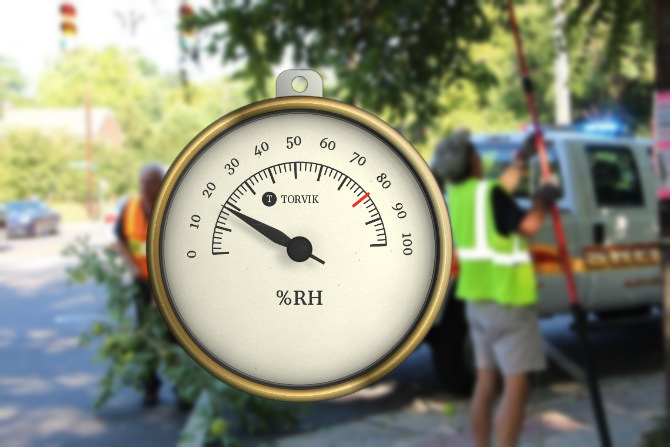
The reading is 18 %
